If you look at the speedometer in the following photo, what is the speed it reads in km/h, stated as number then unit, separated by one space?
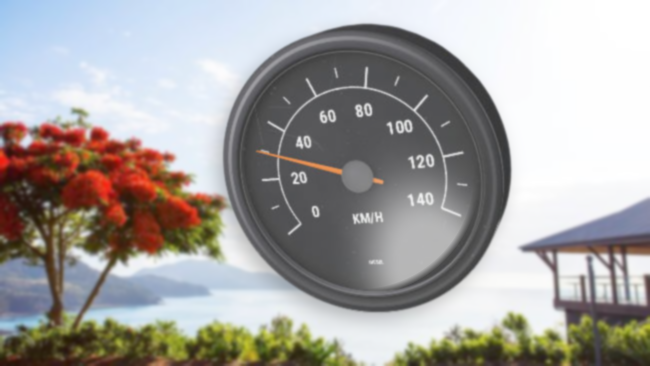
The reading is 30 km/h
